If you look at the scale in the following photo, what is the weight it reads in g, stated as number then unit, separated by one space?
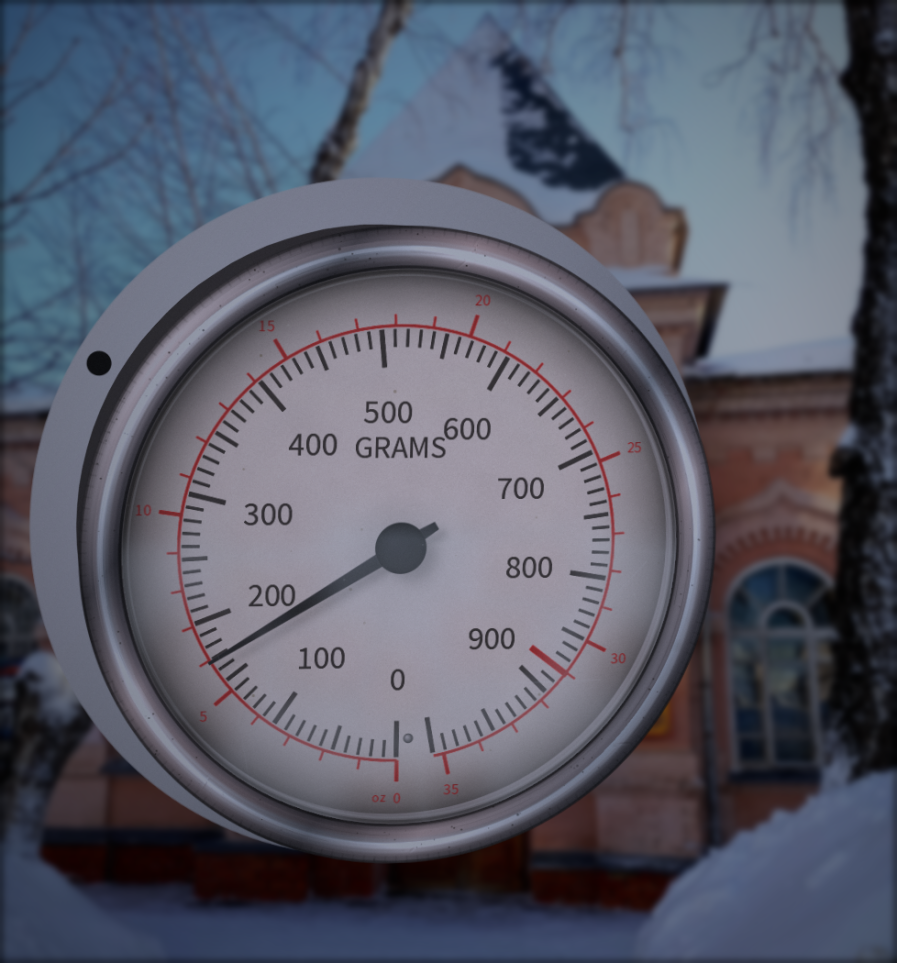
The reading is 170 g
